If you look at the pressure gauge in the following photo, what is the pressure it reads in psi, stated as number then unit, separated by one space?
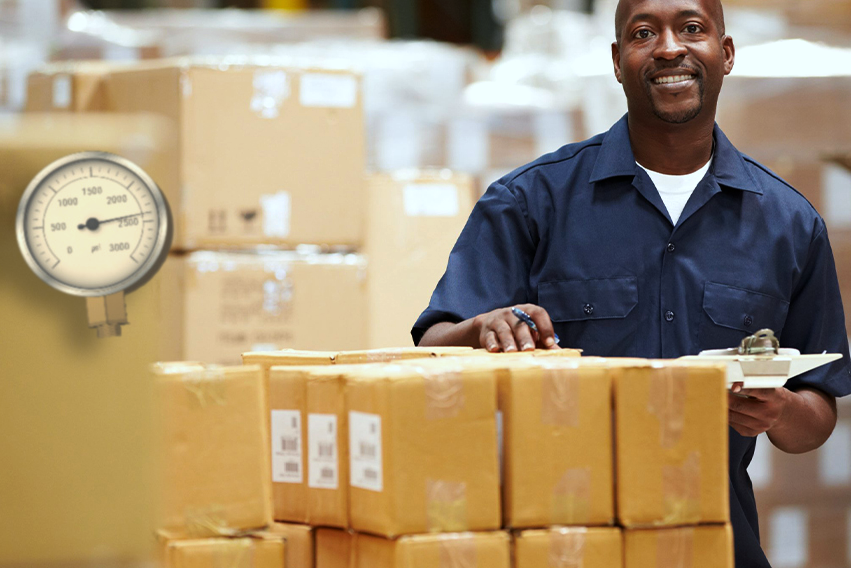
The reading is 2400 psi
